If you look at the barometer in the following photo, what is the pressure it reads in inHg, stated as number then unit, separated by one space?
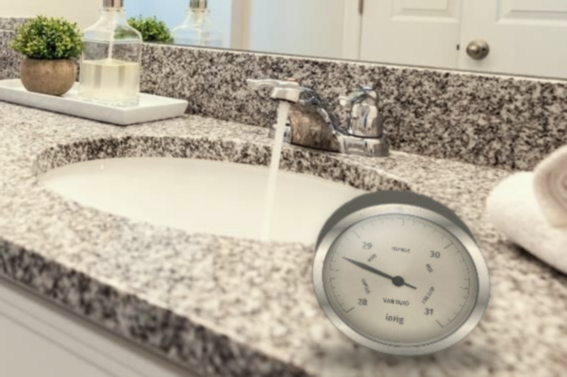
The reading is 28.7 inHg
